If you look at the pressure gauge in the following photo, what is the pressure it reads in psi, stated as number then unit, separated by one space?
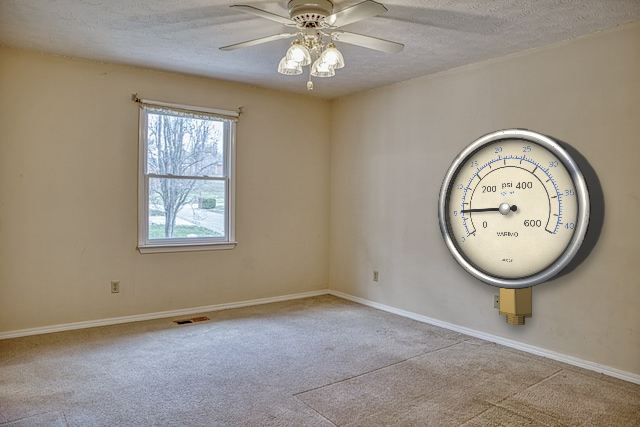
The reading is 75 psi
